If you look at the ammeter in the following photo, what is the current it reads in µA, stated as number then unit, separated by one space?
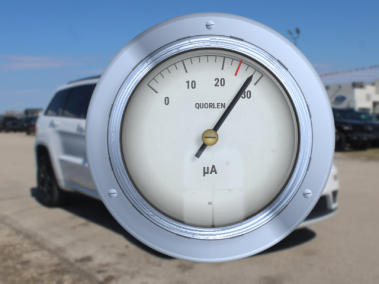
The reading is 28 µA
